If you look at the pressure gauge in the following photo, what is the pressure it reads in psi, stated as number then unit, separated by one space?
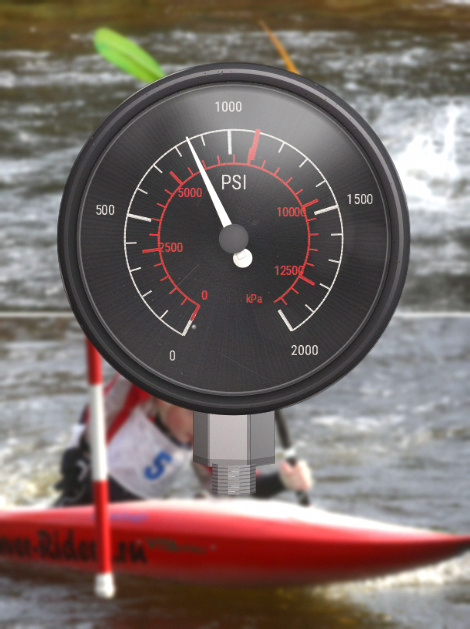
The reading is 850 psi
